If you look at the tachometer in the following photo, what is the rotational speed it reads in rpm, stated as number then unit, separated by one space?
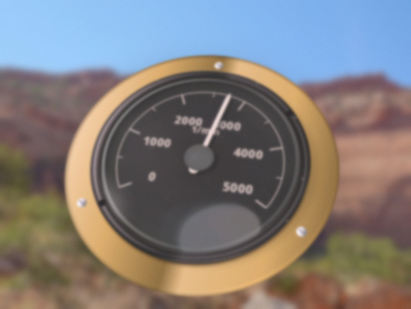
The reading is 2750 rpm
